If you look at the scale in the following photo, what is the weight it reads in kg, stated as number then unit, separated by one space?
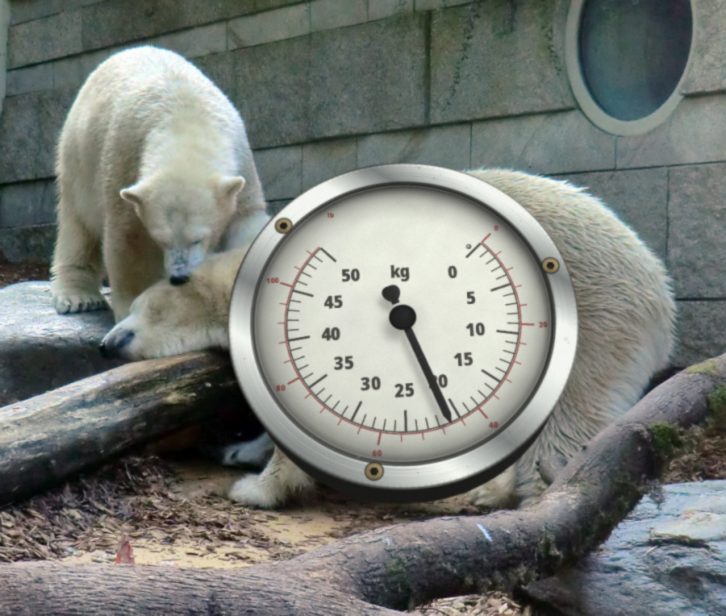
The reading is 21 kg
